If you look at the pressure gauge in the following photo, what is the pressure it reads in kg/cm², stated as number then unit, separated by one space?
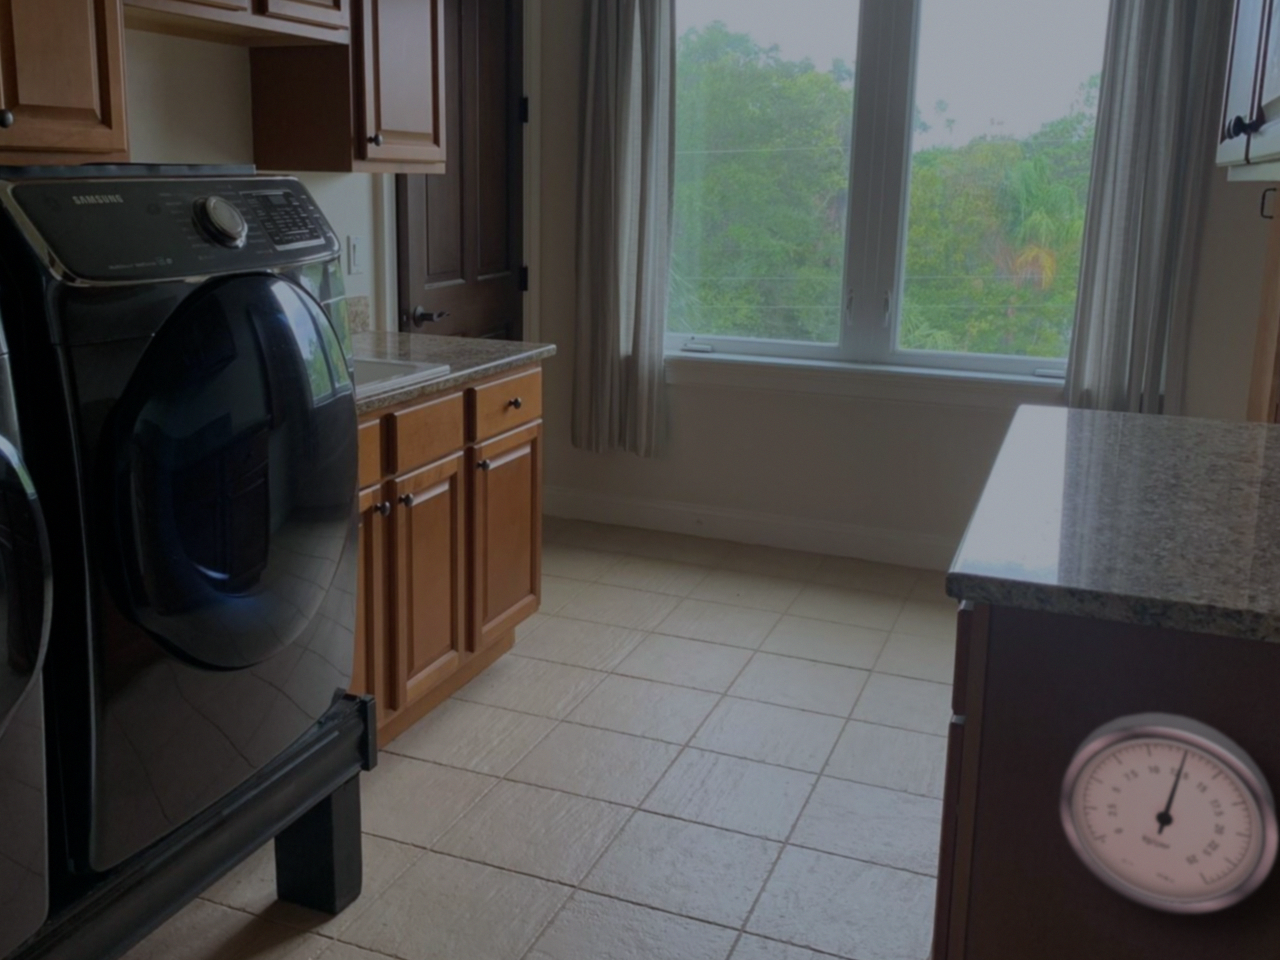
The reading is 12.5 kg/cm²
